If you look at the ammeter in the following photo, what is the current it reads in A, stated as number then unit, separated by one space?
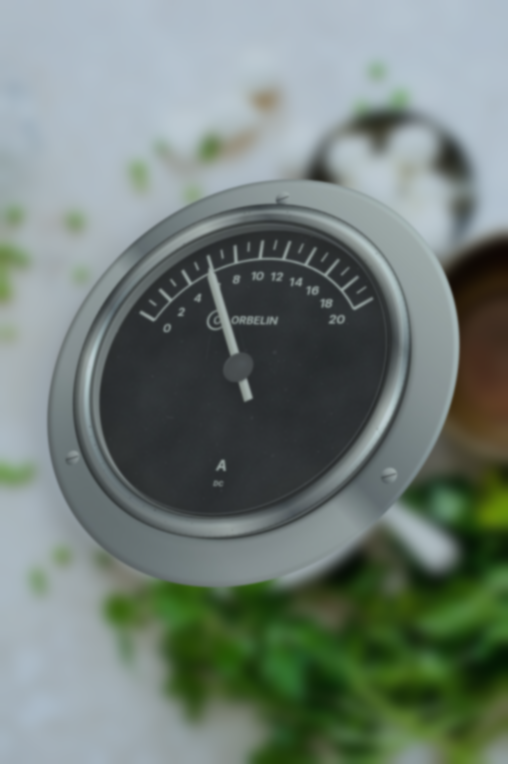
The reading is 6 A
